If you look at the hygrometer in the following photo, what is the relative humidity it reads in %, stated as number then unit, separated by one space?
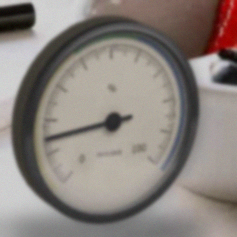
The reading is 15 %
